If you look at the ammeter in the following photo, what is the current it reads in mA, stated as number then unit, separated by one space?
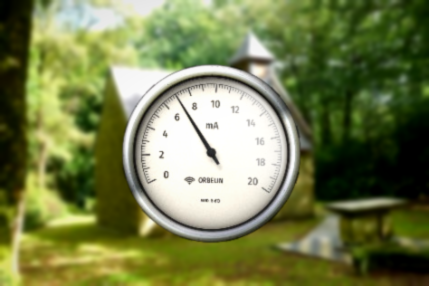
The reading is 7 mA
